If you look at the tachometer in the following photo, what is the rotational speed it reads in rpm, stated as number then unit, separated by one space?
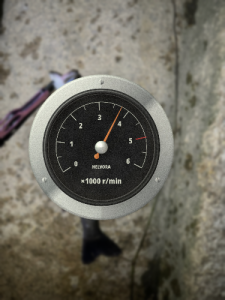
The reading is 3750 rpm
